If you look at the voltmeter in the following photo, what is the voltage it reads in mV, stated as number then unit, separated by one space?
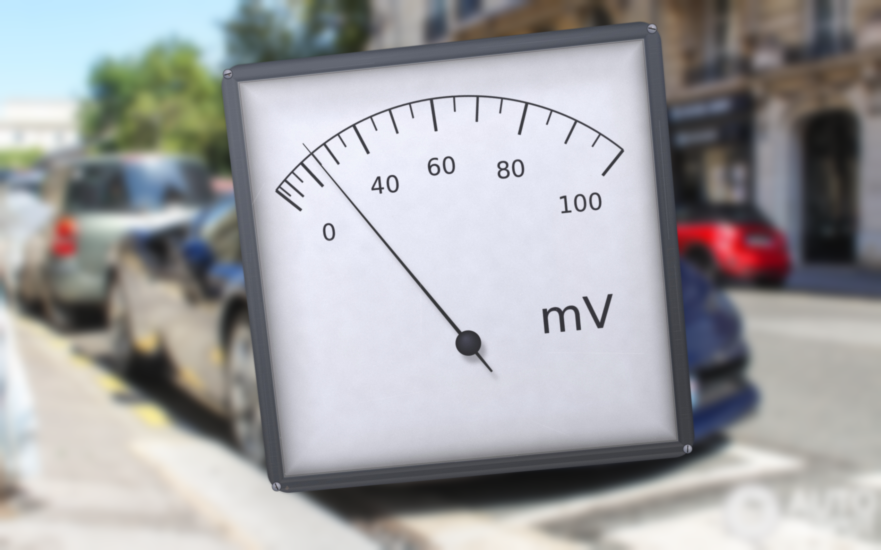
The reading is 25 mV
